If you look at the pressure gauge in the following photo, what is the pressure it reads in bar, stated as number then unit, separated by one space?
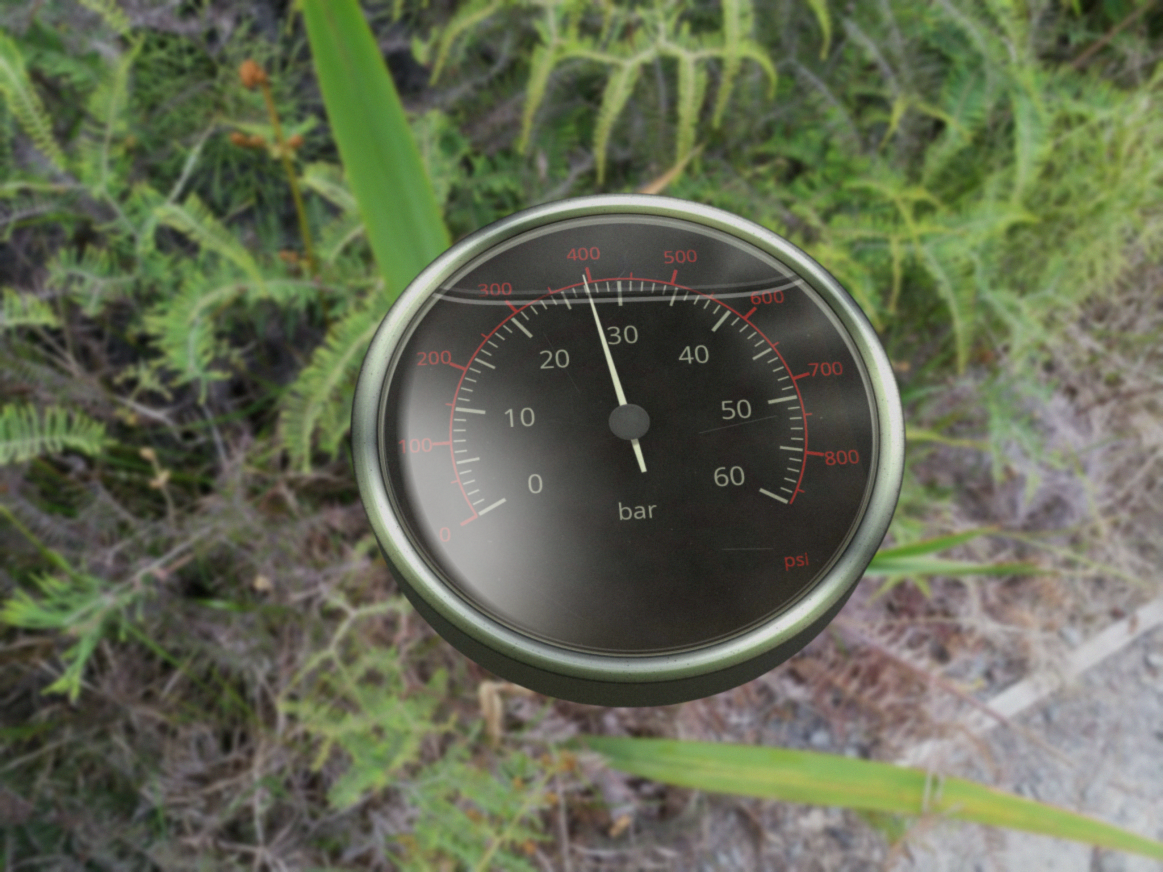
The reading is 27 bar
